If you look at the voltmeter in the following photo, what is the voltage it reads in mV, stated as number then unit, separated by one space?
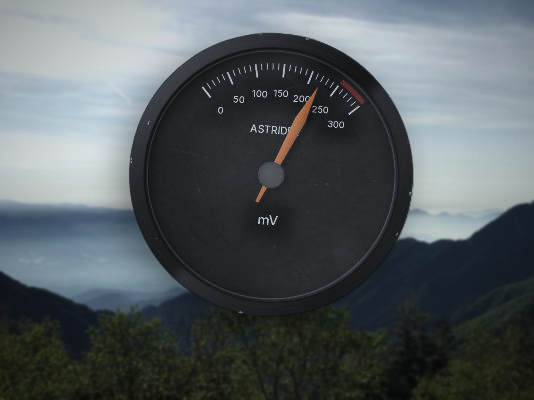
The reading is 220 mV
